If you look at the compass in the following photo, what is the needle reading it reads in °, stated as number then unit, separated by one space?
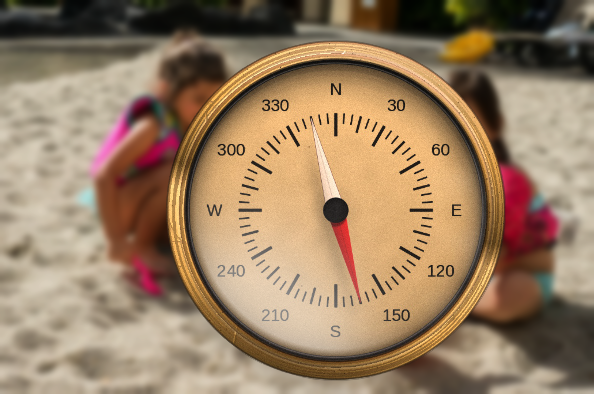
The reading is 165 °
